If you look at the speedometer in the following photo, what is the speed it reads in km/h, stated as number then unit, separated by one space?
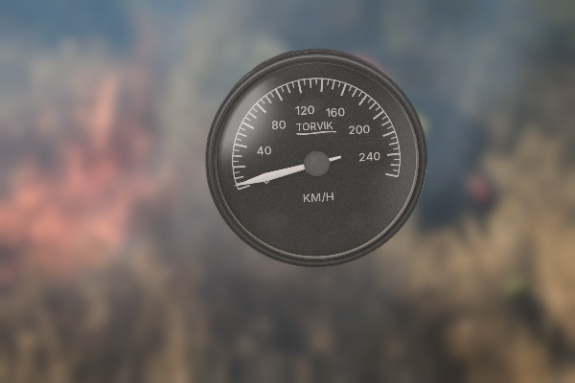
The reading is 5 km/h
